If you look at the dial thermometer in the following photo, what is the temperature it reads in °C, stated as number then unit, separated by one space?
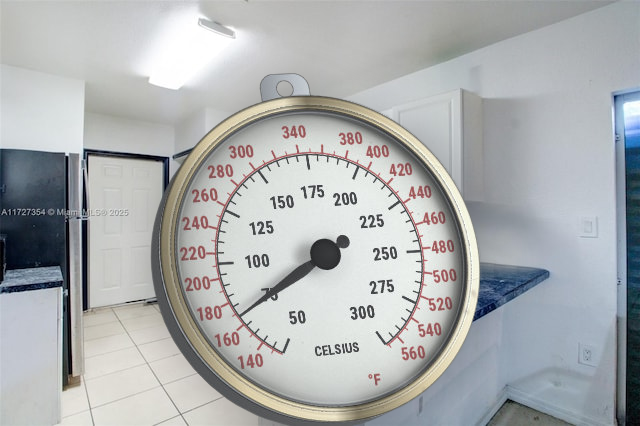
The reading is 75 °C
